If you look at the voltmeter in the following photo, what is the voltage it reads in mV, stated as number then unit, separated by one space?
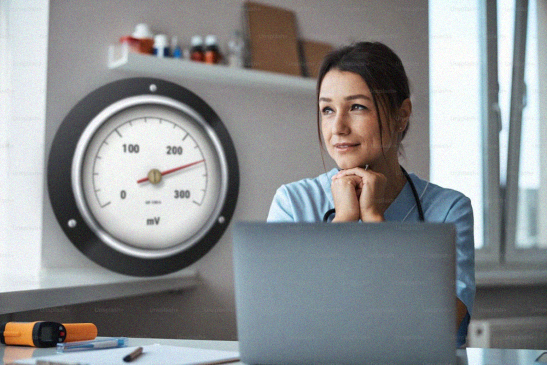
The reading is 240 mV
